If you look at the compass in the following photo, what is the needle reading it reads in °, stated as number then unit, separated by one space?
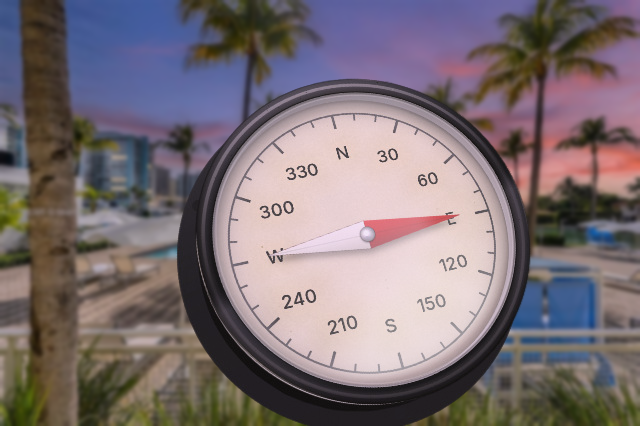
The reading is 90 °
